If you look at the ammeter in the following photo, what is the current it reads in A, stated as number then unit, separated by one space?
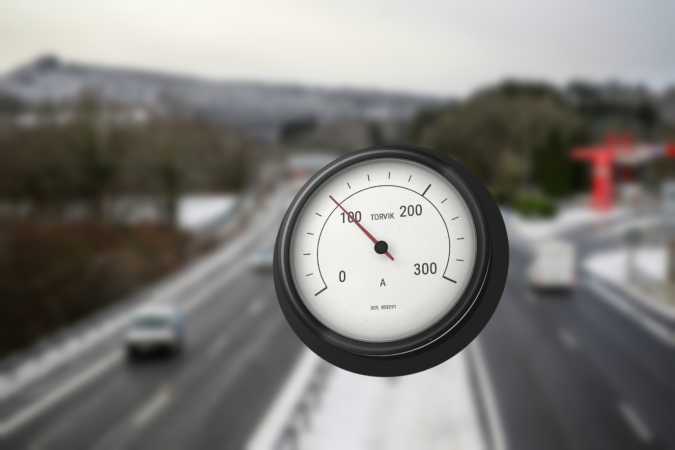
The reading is 100 A
